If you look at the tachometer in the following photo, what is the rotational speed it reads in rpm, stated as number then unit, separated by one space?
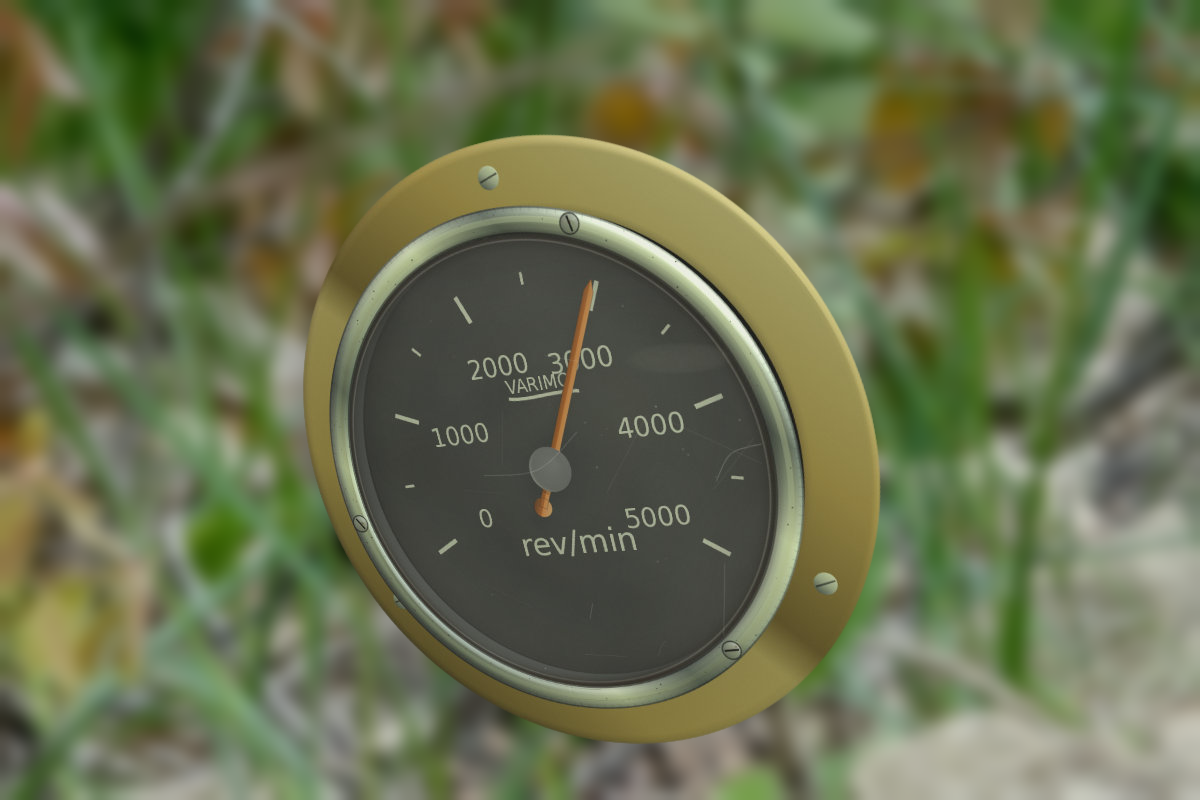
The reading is 3000 rpm
